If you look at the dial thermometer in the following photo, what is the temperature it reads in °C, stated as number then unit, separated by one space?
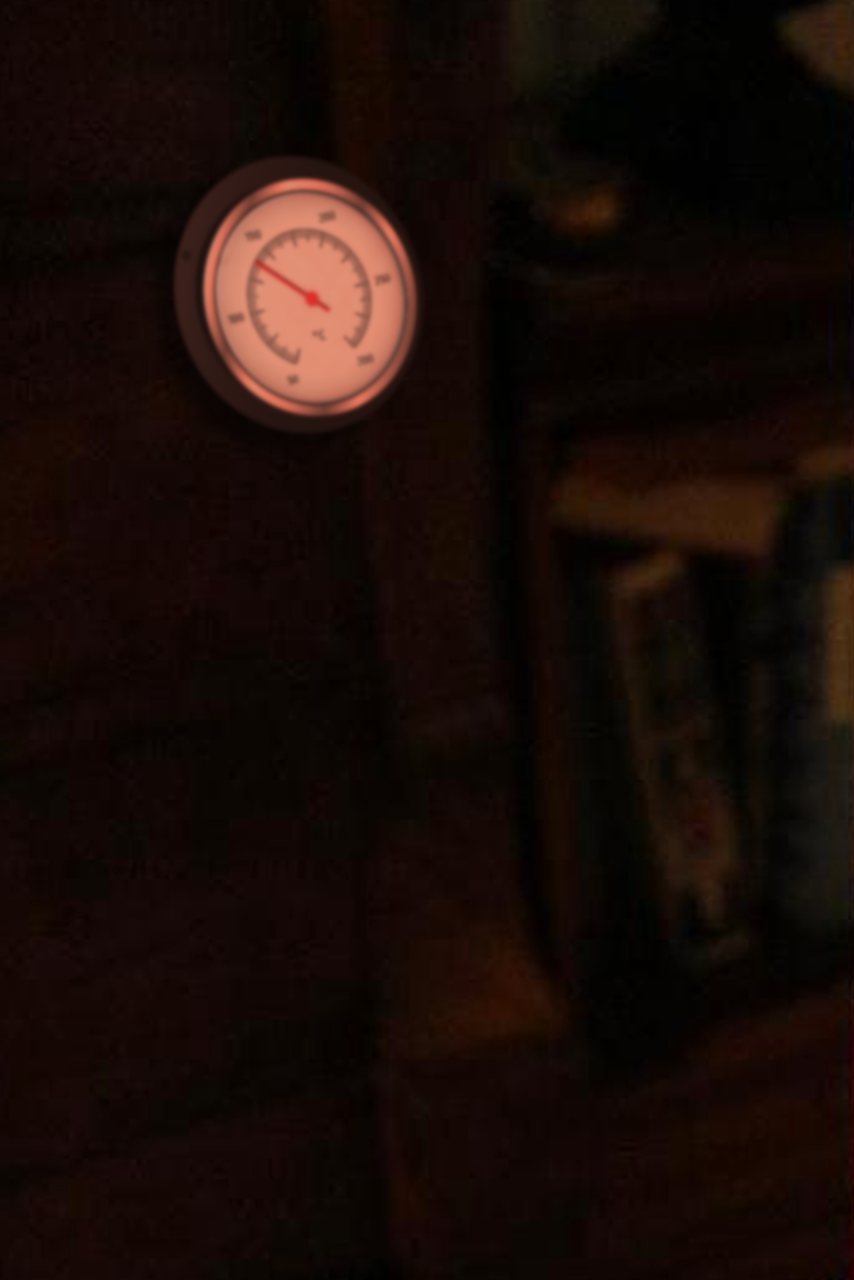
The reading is 137.5 °C
